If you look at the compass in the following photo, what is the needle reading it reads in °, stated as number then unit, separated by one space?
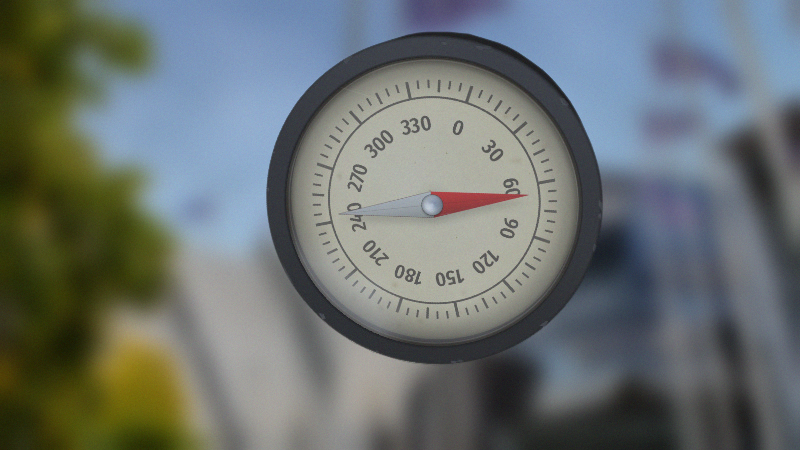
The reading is 65 °
